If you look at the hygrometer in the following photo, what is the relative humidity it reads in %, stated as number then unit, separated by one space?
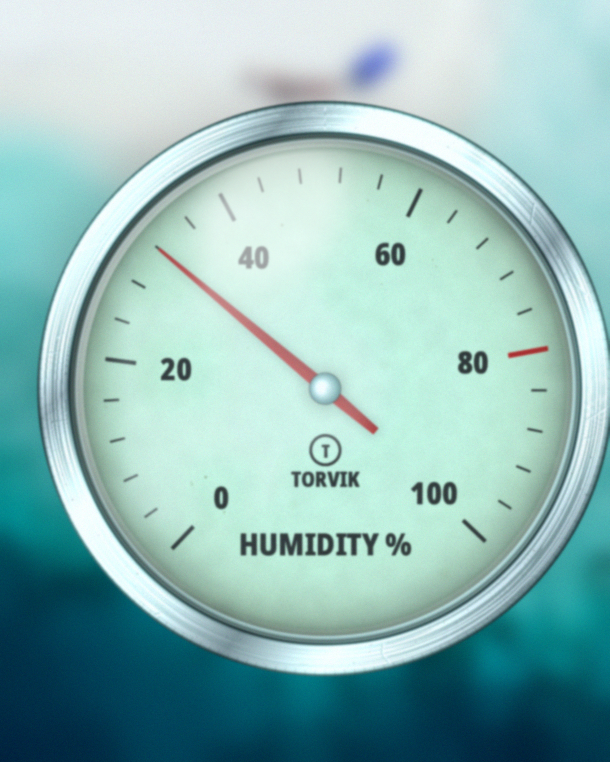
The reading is 32 %
